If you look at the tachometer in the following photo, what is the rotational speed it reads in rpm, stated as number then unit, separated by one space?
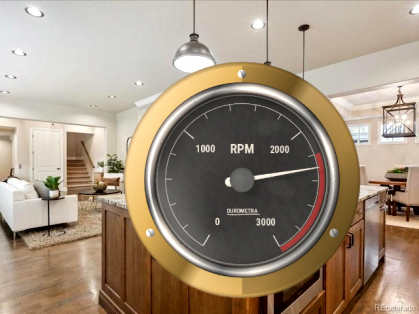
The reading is 2300 rpm
